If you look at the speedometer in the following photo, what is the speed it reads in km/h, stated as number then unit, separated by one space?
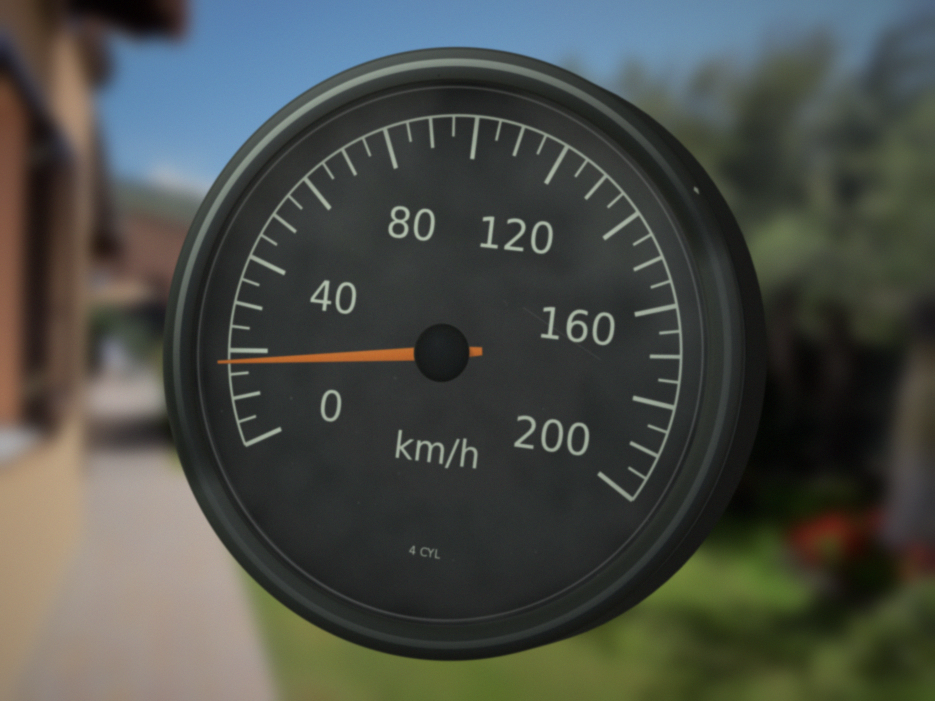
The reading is 17.5 km/h
